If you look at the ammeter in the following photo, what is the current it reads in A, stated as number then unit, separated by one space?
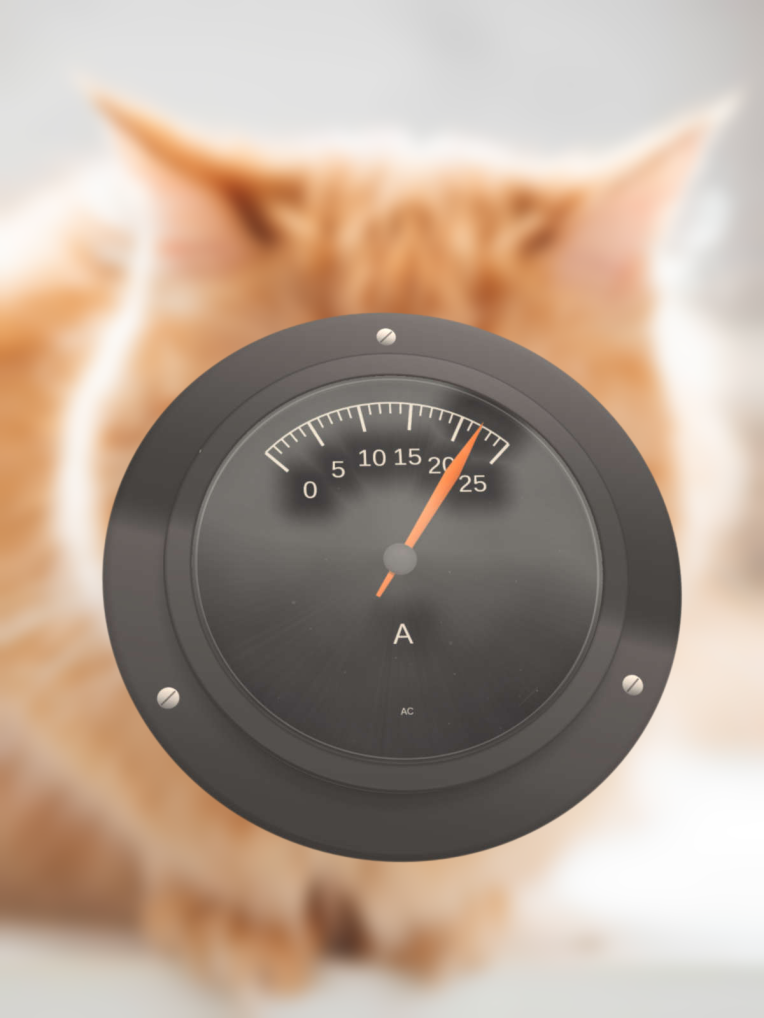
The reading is 22 A
